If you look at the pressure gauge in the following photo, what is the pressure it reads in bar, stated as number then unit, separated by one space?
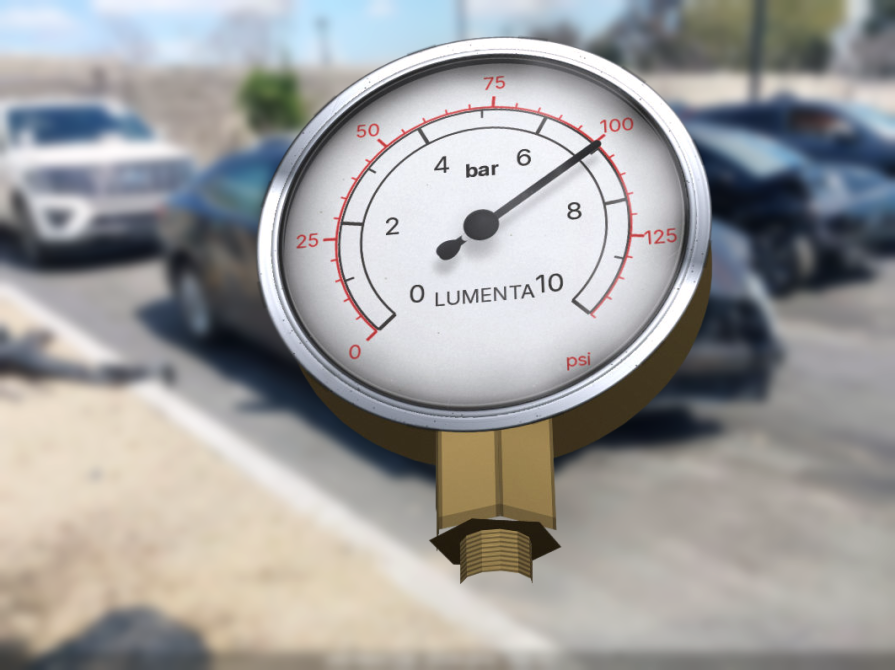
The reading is 7 bar
